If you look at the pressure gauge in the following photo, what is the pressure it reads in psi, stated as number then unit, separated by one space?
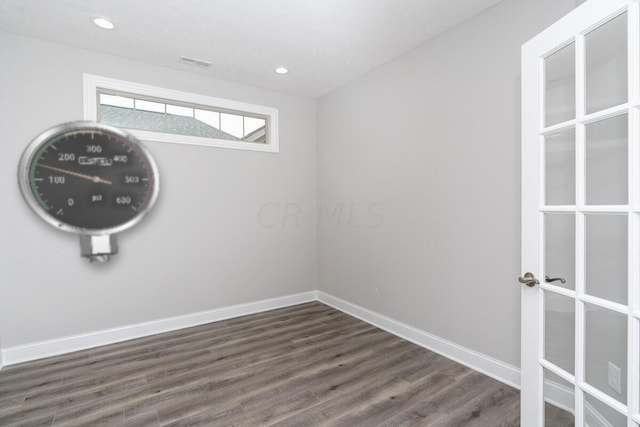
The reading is 140 psi
